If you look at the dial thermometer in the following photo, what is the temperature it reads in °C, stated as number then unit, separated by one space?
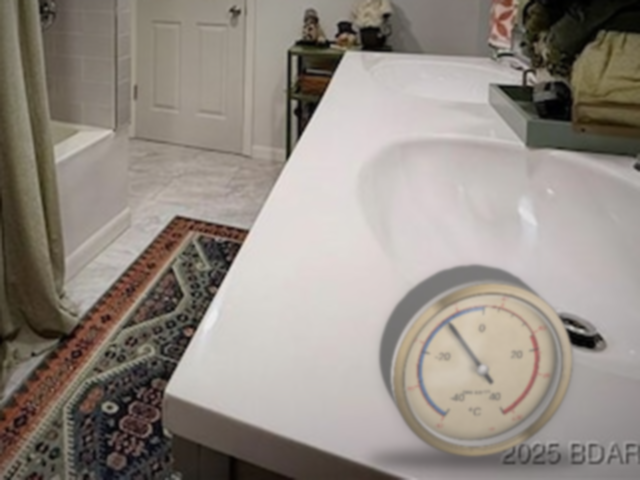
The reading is -10 °C
